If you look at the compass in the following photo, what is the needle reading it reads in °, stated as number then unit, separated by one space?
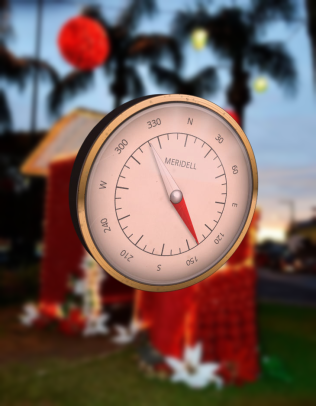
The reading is 140 °
